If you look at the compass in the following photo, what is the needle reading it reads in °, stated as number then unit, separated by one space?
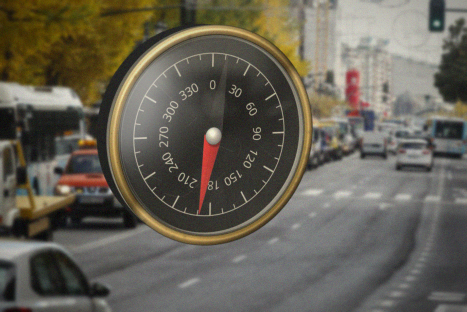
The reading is 190 °
